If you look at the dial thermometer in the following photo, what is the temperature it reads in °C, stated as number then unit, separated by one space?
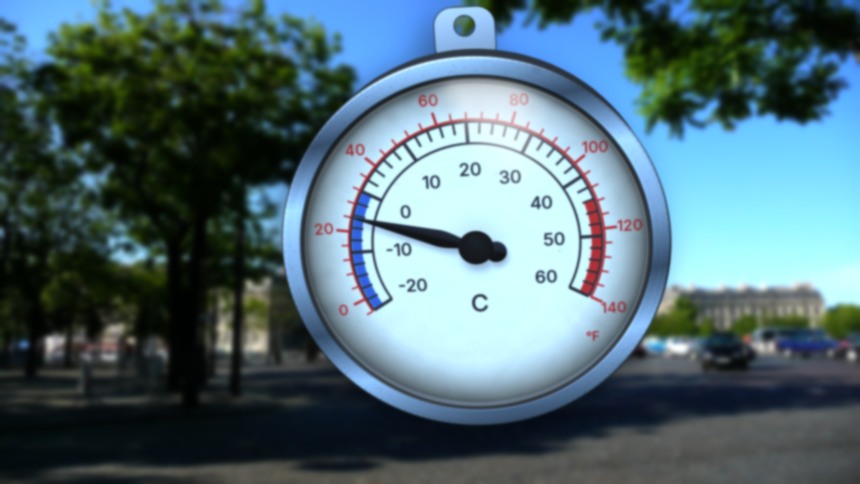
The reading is -4 °C
